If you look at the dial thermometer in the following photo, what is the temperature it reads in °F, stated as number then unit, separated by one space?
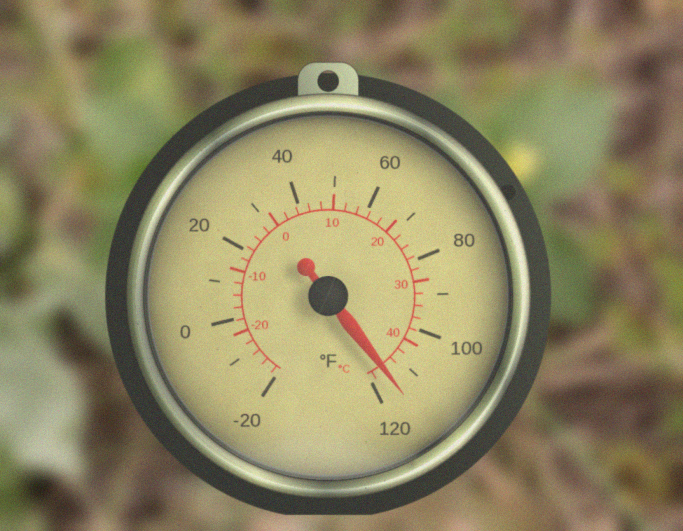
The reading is 115 °F
